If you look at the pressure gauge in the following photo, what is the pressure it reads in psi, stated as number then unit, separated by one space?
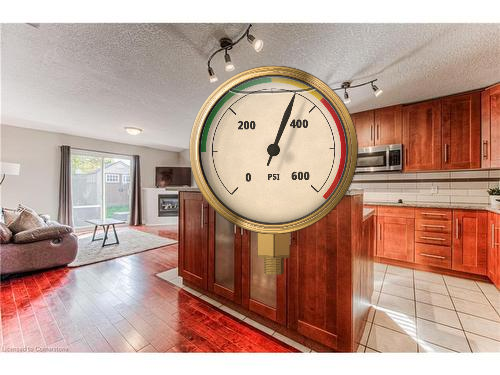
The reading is 350 psi
